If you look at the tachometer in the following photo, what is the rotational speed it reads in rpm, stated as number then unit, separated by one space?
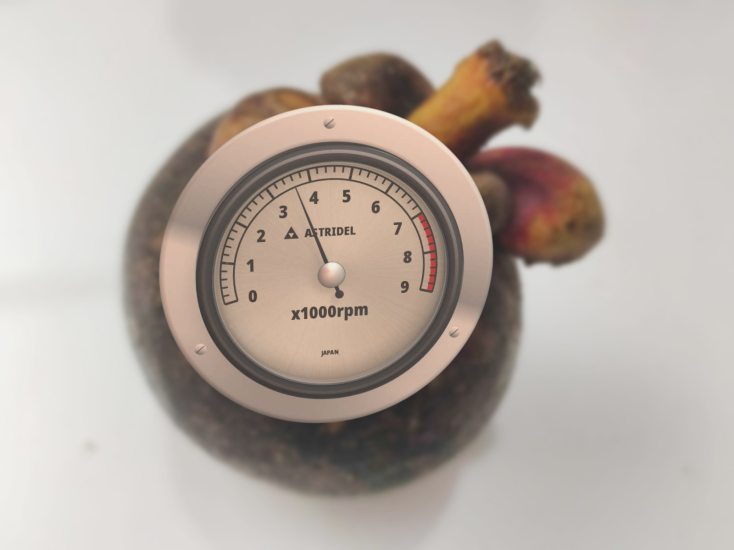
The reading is 3600 rpm
